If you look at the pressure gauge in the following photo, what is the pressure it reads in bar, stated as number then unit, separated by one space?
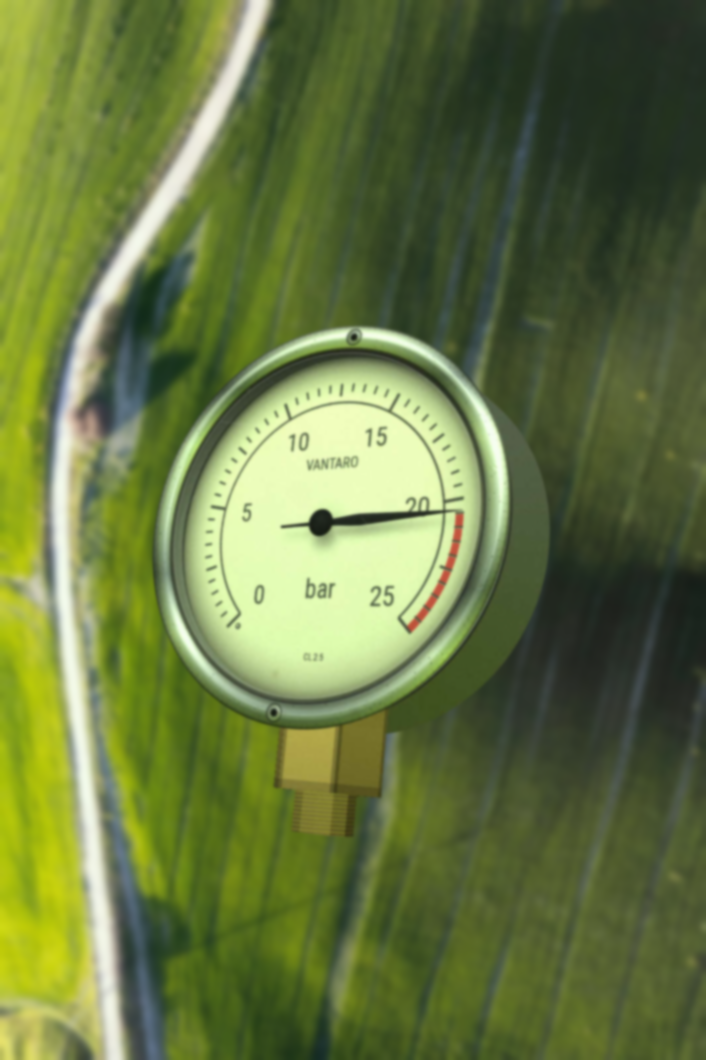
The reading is 20.5 bar
